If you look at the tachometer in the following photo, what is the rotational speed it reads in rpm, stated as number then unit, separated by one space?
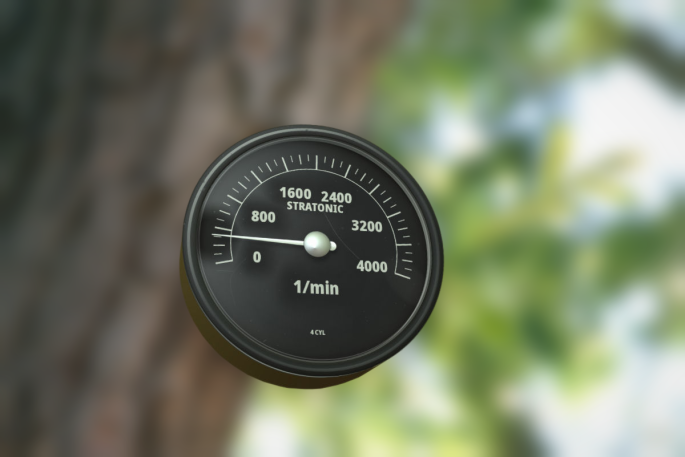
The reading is 300 rpm
